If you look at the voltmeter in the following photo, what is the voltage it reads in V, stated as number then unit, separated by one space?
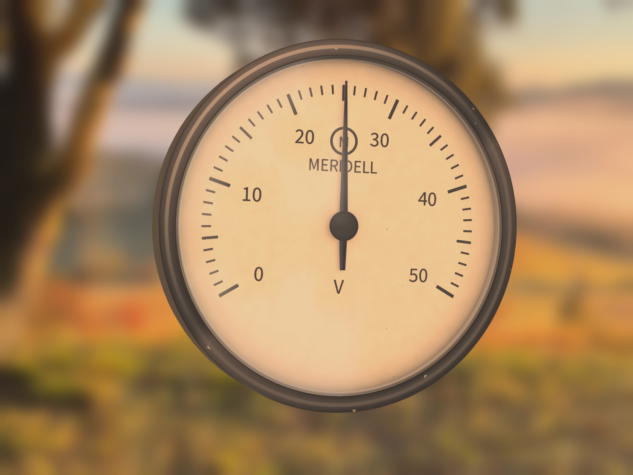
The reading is 25 V
